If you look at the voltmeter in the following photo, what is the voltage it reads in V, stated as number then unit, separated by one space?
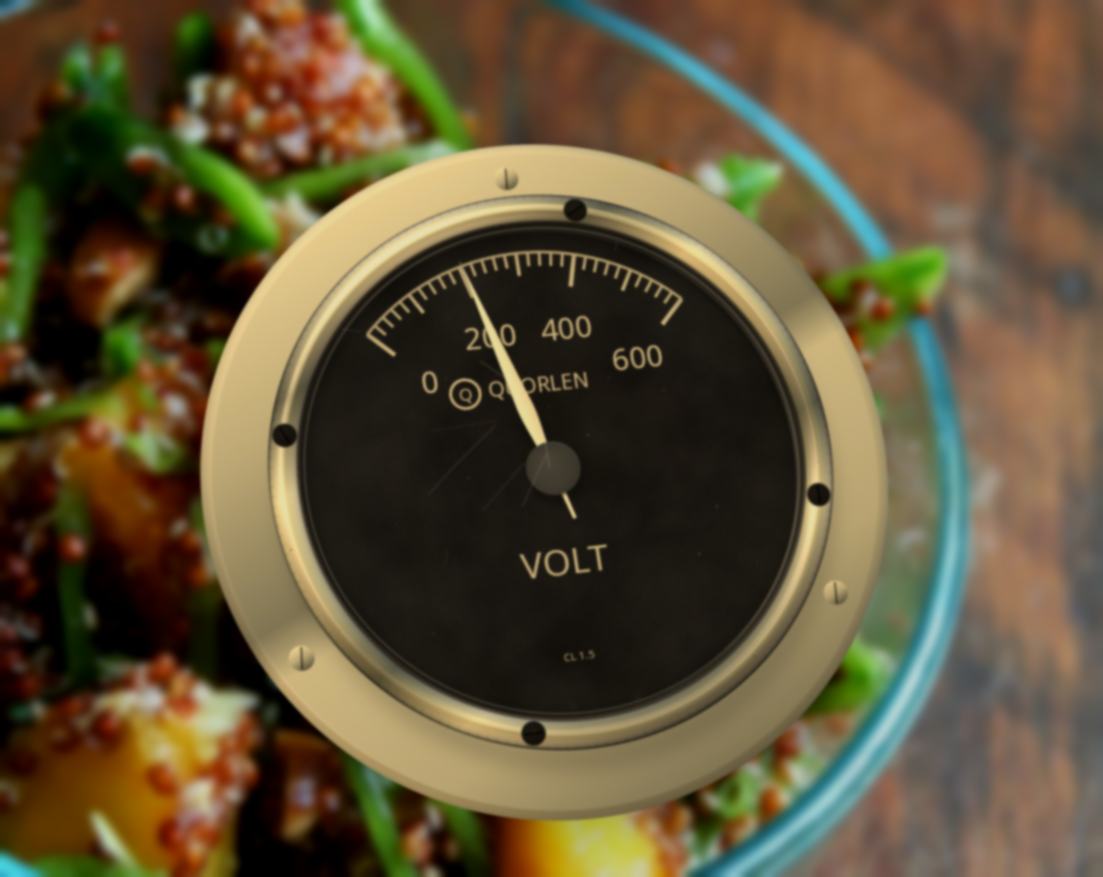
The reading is 200 V
